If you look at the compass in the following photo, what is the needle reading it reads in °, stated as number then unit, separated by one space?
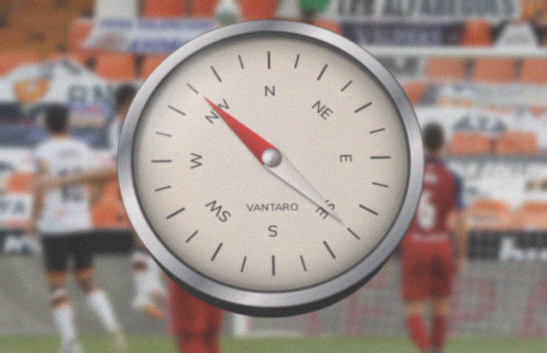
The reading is 315 °
